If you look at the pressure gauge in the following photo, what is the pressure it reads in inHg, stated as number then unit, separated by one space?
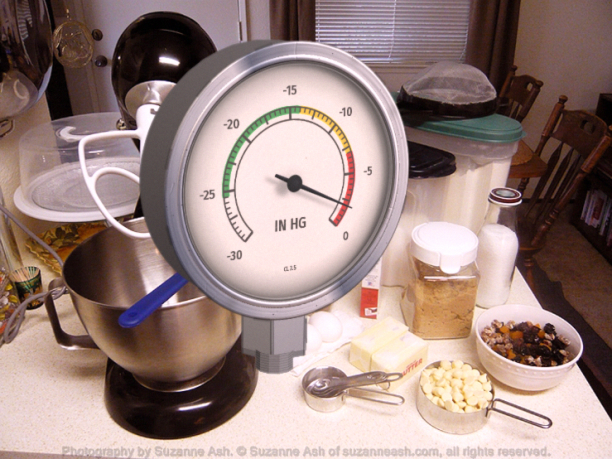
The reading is -2 inHg
